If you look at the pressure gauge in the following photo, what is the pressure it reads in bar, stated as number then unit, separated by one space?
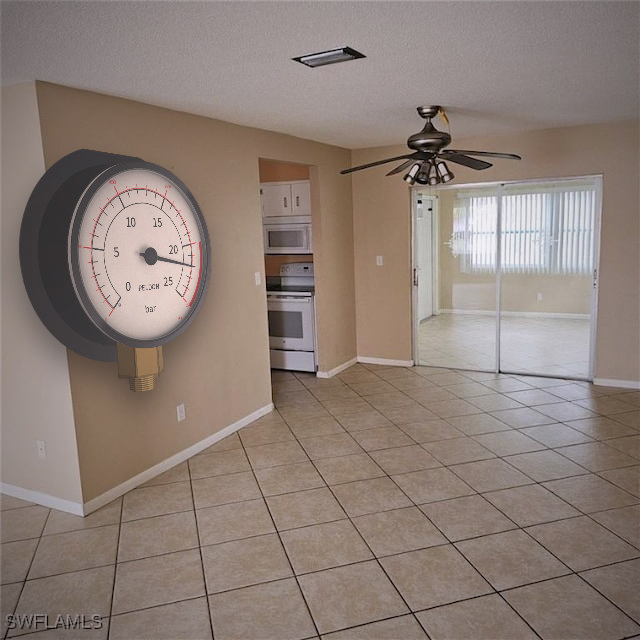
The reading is 22 bar
